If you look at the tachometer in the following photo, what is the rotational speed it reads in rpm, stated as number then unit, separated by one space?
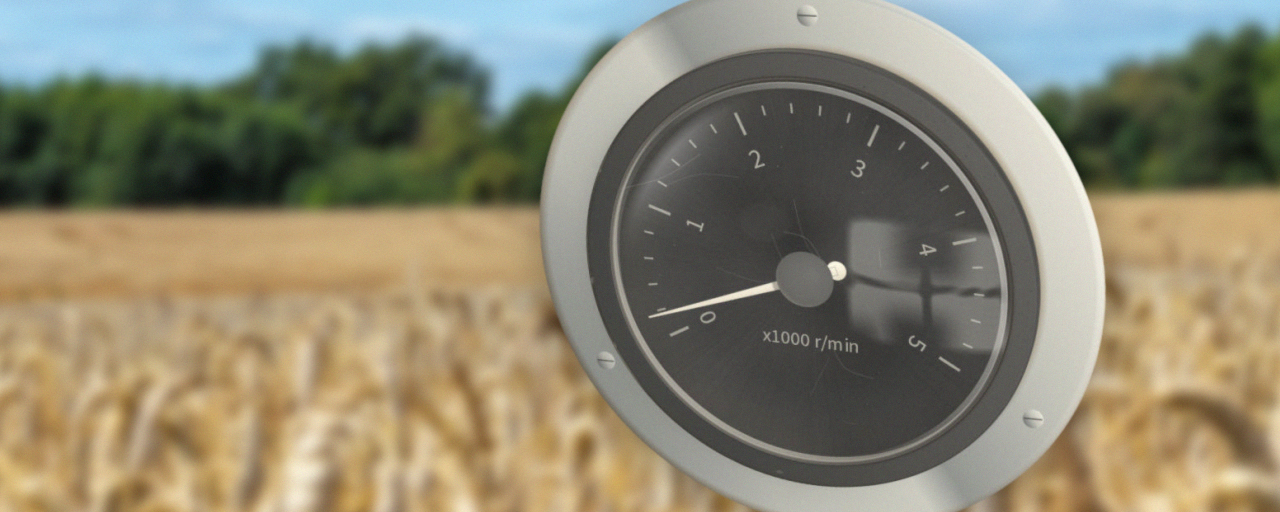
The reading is 200 rpm
